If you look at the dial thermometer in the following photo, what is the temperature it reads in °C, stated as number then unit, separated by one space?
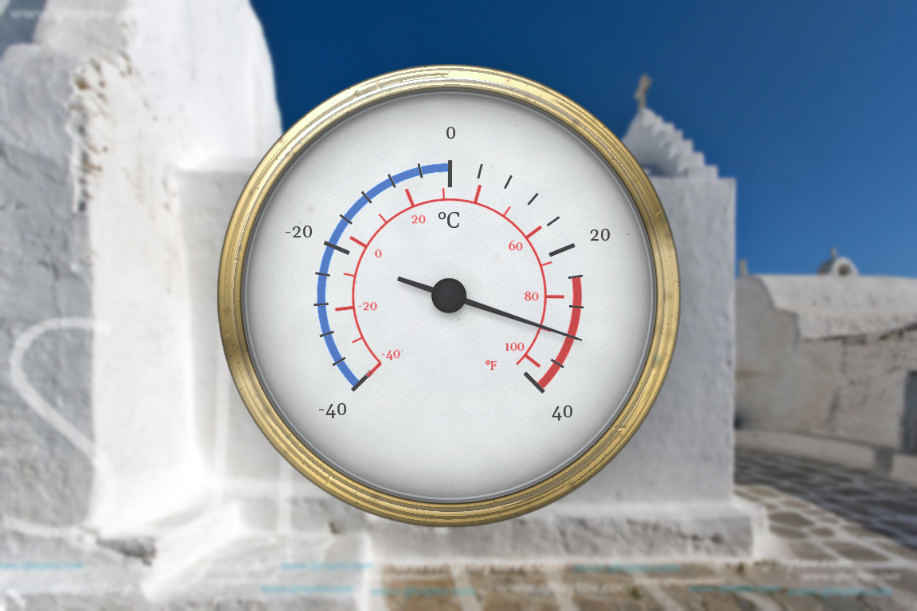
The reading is 32 °C
